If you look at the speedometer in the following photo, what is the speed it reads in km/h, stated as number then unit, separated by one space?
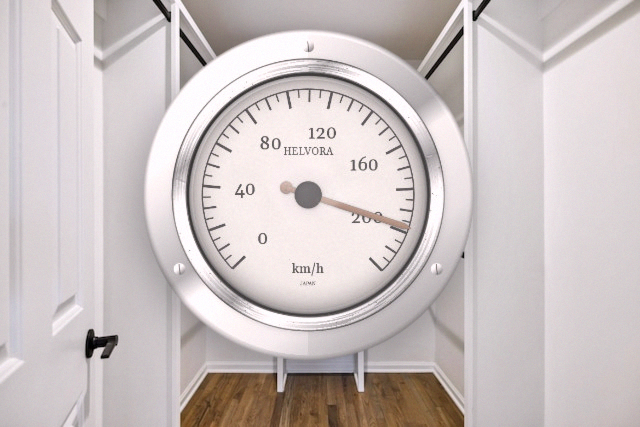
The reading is 197.5 km/h
